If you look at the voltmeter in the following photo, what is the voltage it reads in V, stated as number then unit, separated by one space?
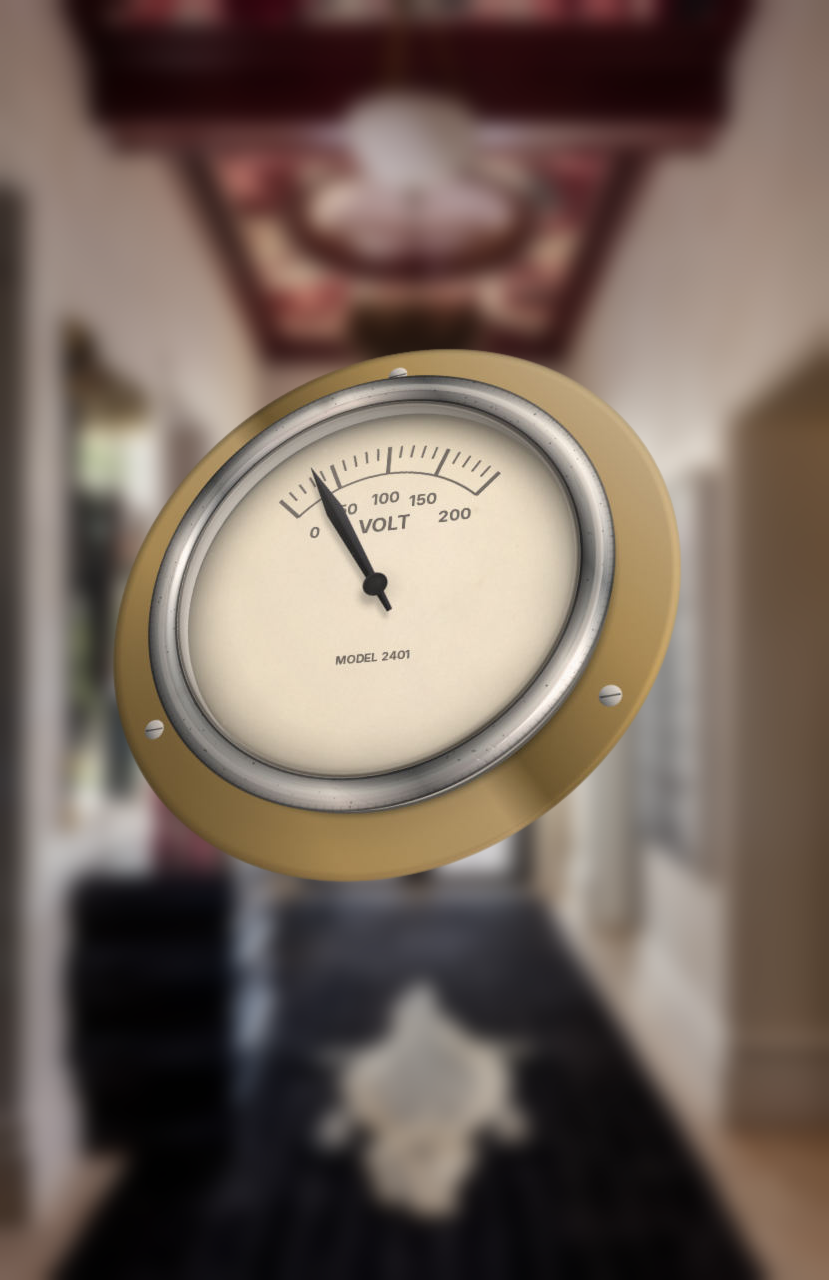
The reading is 35 V
